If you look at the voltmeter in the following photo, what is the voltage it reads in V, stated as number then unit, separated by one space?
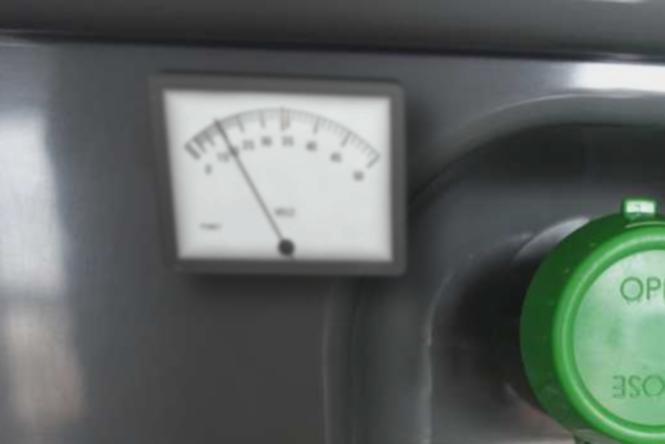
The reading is 20 V
